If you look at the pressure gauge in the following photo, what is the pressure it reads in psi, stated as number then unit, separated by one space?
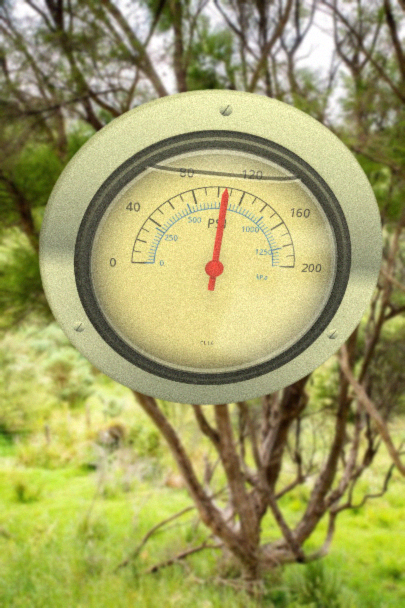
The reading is 105 psi
